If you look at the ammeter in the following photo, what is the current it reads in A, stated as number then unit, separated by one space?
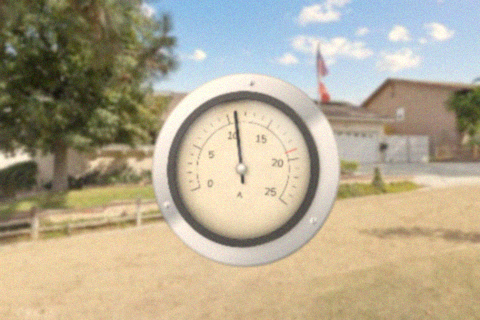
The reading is 11 A
